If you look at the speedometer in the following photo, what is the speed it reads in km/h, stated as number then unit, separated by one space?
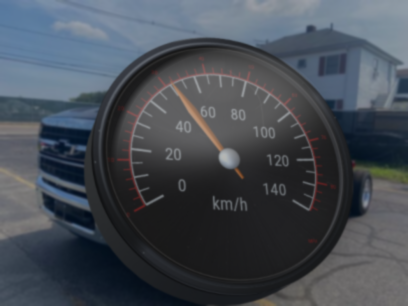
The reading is 50 km/h
